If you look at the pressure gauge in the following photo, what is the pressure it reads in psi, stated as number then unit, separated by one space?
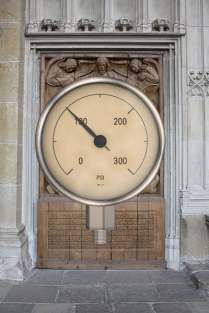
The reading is 100 psi
